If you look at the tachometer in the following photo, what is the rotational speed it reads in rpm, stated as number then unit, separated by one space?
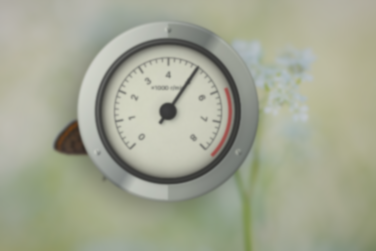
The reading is 5000 rpm
